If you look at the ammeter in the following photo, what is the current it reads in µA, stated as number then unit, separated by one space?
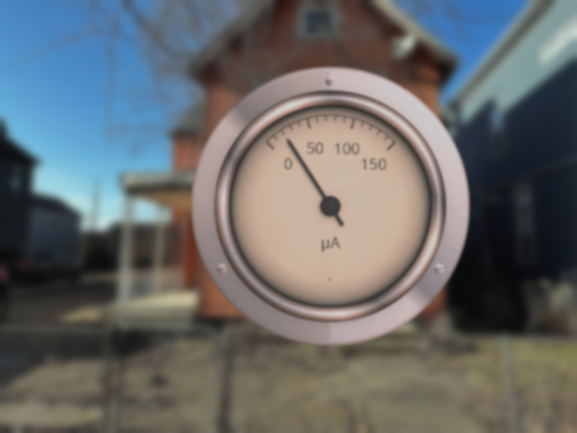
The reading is 20 µA
